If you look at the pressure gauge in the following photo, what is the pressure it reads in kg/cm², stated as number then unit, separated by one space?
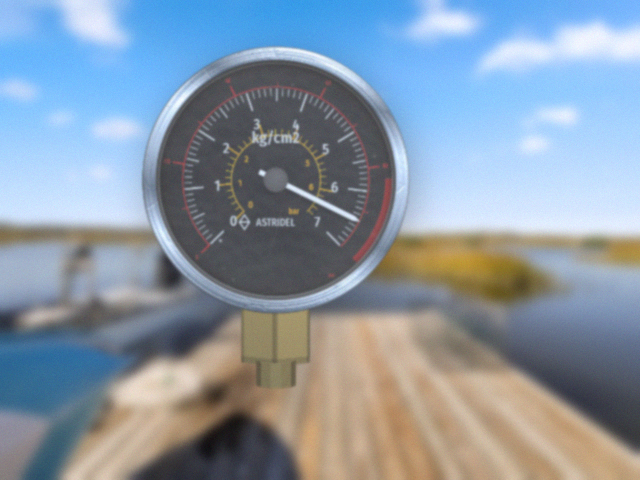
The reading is 6.5 kg/cm²
